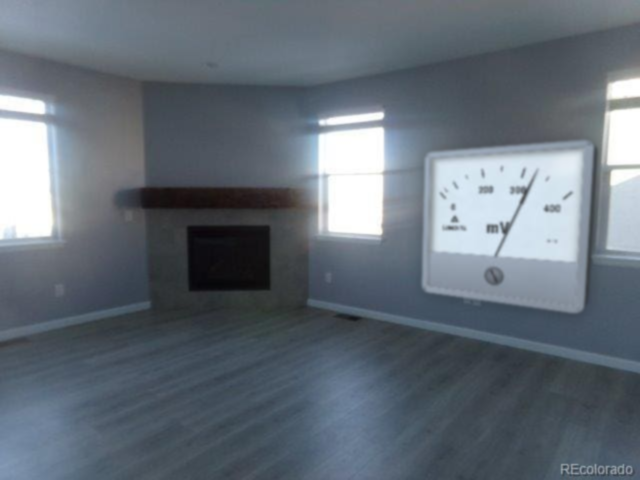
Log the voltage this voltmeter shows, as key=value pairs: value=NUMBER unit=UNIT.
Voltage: value=325 unit=mV
